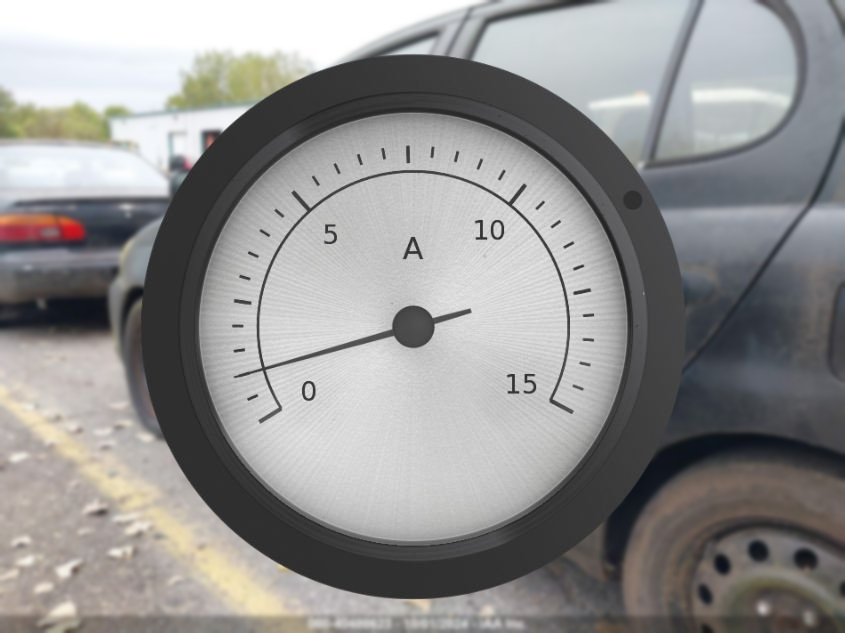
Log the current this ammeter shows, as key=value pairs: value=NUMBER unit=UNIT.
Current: value=1 unit=A
